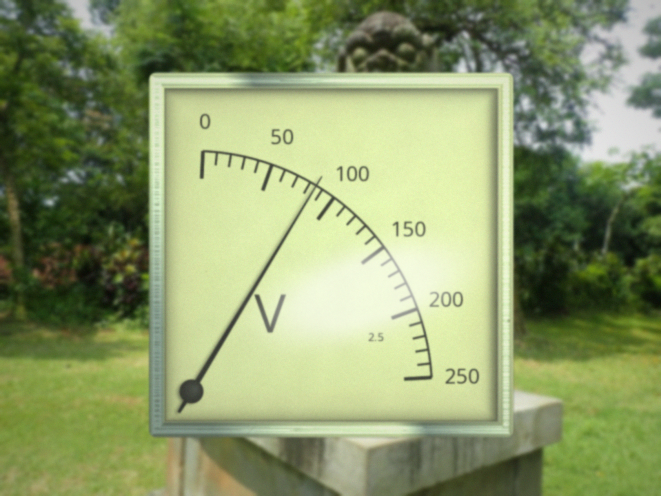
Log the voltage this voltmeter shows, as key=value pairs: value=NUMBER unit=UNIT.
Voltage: value=85 unit=V
